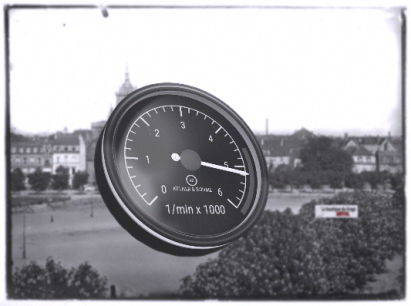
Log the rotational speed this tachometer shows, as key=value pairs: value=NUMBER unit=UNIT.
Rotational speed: value=5200 unit=rpm
